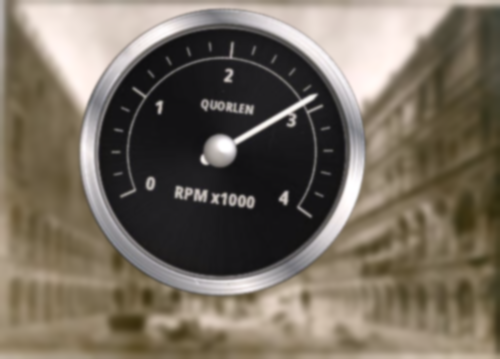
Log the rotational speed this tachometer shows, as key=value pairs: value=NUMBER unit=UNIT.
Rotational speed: value=2900 unit=rpm
